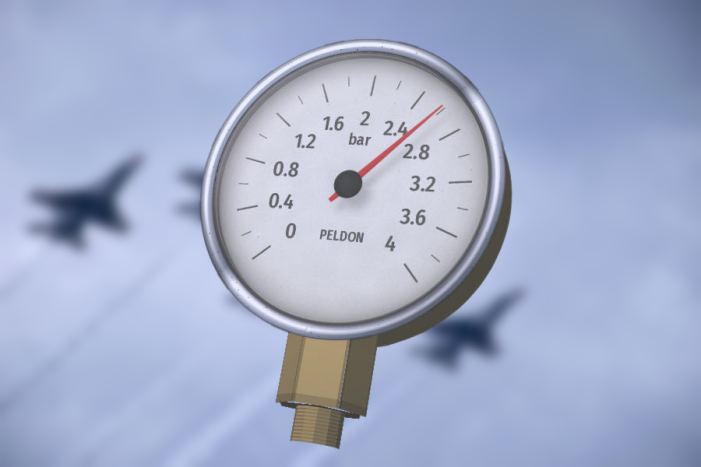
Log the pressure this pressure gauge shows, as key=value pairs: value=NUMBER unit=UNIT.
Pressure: value=2.6 unit=bar
